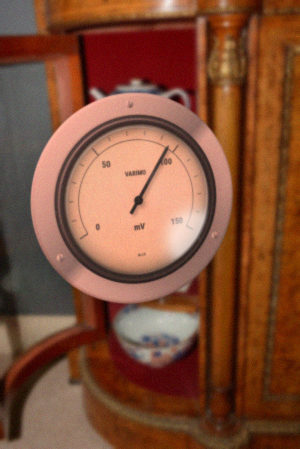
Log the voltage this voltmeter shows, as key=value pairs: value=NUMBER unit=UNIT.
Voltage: value=95 unit=mV
